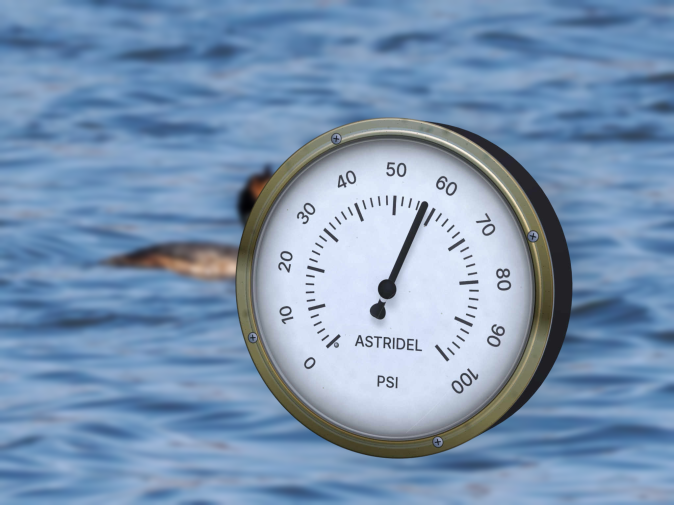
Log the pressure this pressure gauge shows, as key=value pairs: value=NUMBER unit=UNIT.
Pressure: value=58 unit=psi
